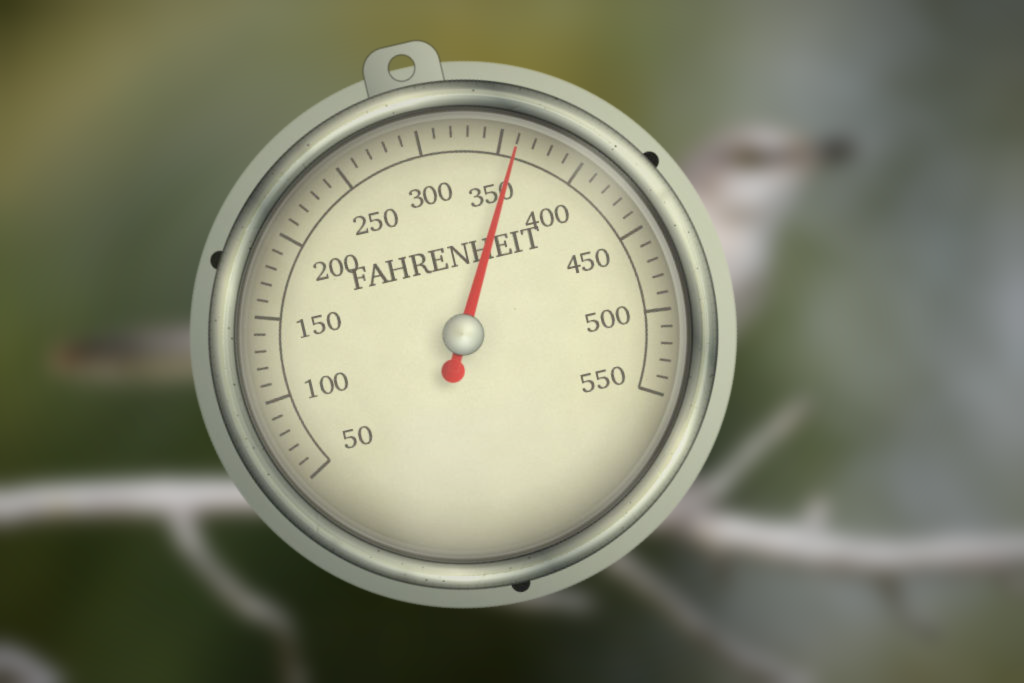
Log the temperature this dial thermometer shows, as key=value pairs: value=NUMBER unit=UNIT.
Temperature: value=360 unit=°F
